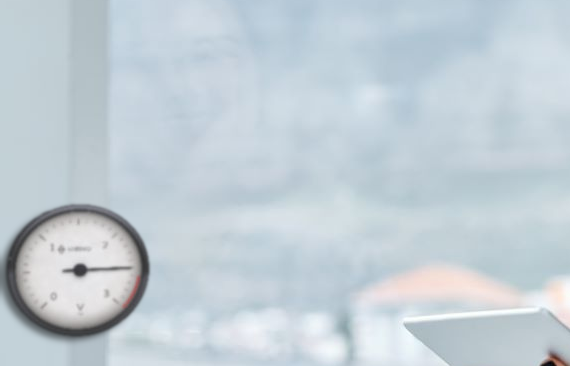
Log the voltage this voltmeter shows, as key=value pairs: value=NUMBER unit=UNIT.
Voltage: value=2.5 unit=V
